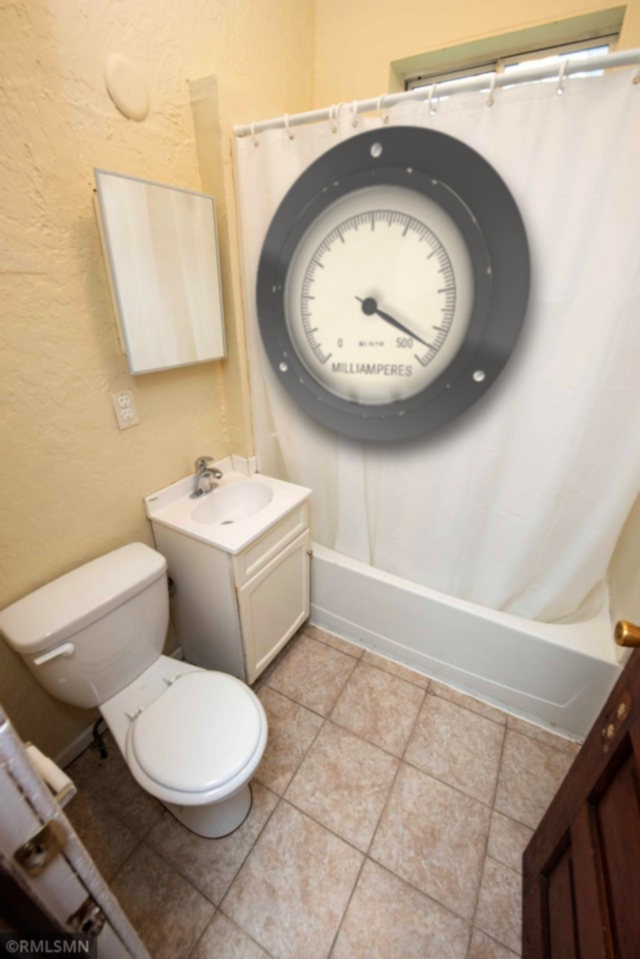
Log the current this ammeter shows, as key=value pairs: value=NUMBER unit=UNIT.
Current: value=475 unit=mA
